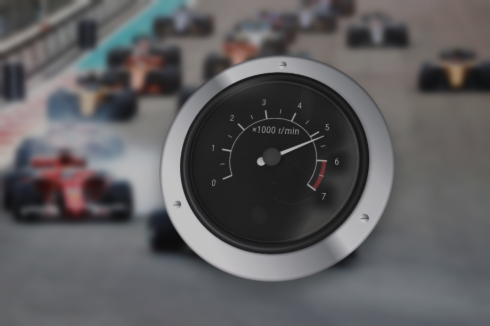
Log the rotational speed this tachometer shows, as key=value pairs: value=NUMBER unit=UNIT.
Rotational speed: value=5250 unit=rpm
